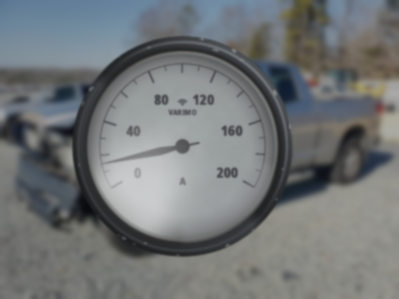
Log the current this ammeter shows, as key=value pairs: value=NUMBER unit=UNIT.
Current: value=15 unit=A
